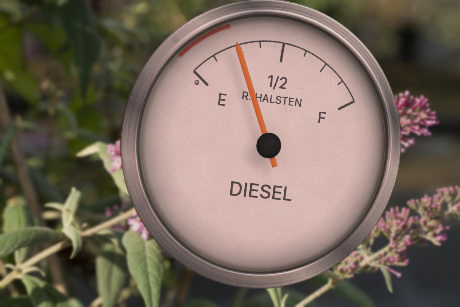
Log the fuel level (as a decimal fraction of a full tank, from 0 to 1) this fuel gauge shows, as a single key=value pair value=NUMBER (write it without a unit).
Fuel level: value=0.25
